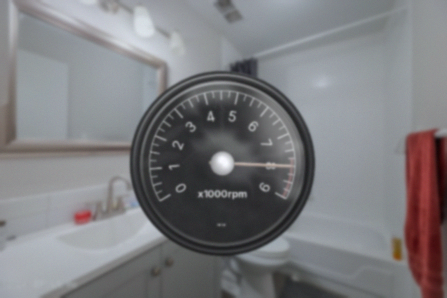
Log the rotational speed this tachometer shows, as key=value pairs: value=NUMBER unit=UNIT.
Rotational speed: value=8000 unit=rpm
